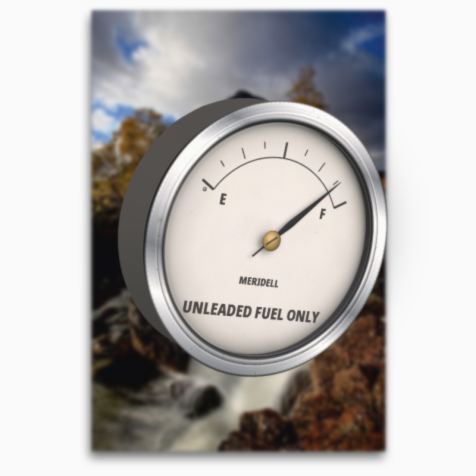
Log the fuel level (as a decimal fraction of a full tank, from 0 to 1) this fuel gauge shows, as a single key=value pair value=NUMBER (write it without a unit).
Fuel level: value=0.875
